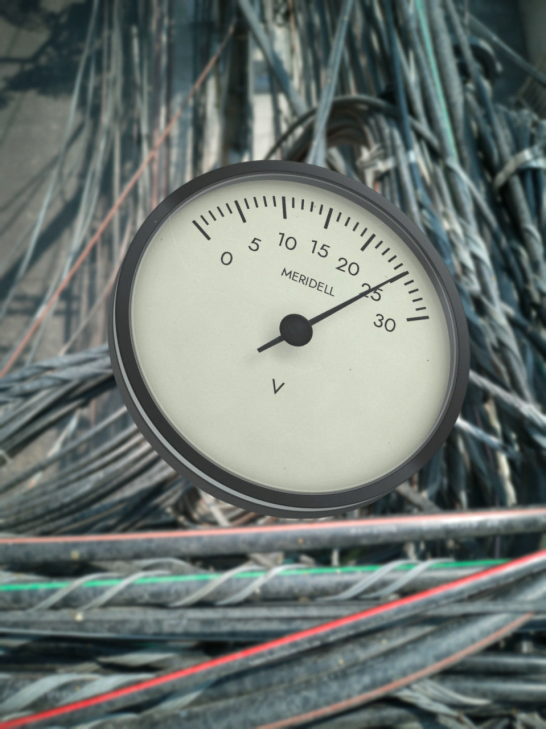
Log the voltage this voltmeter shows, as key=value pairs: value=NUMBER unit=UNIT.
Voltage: value=25 unit=V
